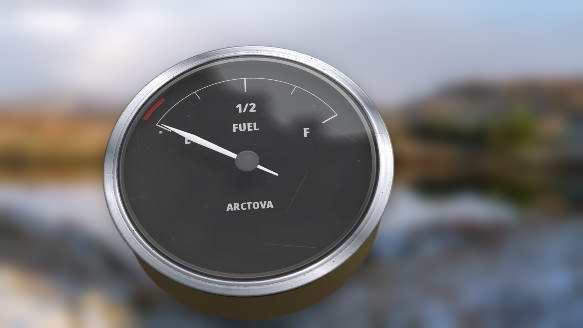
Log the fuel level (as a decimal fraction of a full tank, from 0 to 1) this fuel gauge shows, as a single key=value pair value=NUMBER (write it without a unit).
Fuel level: value=0
